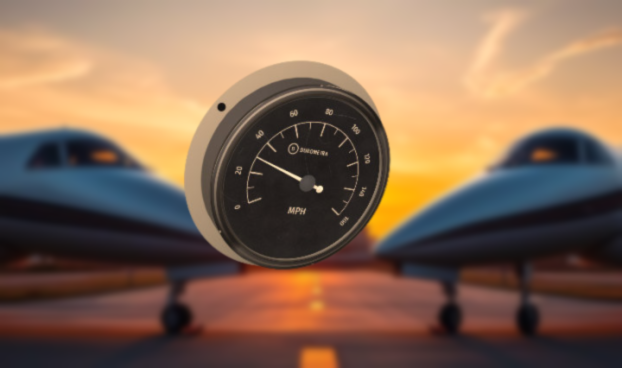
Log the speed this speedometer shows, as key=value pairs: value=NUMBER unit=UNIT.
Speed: value=30 unit=mph
